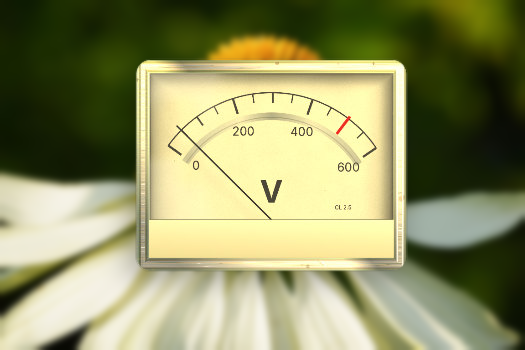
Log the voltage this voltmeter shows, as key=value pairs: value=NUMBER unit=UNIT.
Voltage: value=50 unit=V
